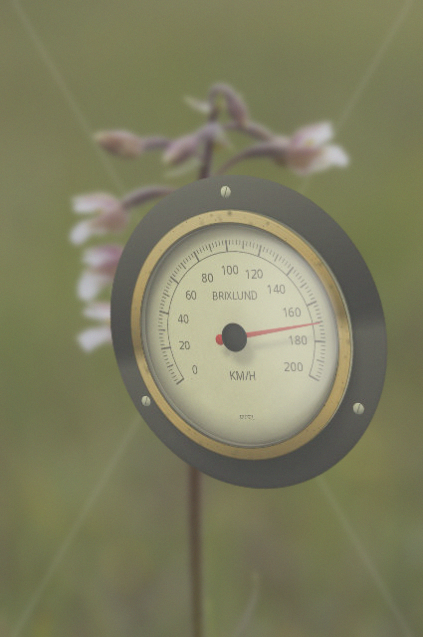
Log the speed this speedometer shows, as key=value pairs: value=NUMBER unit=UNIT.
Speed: value=170 unit=km/h
